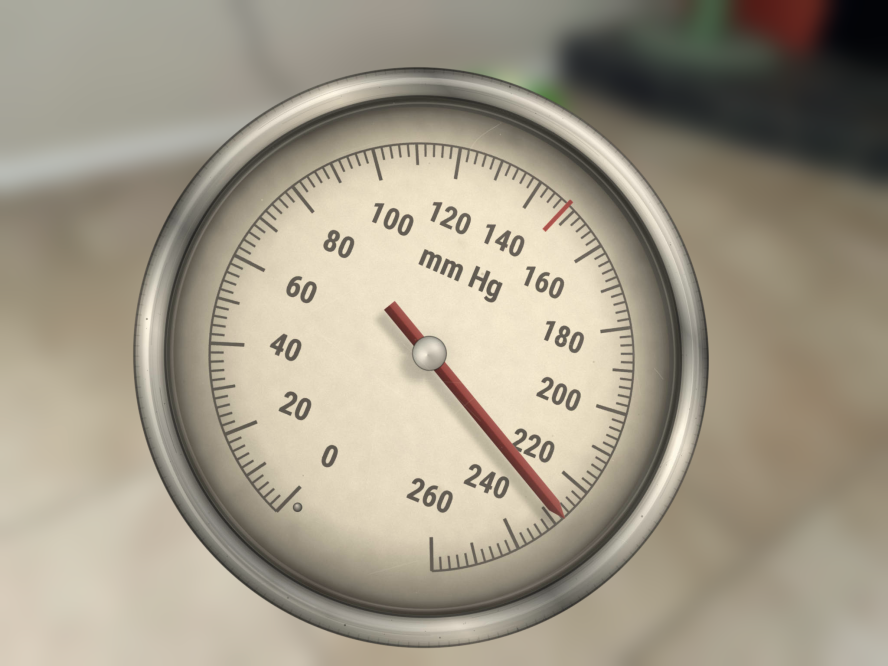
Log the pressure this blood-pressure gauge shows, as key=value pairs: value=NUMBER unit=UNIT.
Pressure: value=228 unit=mmHg
